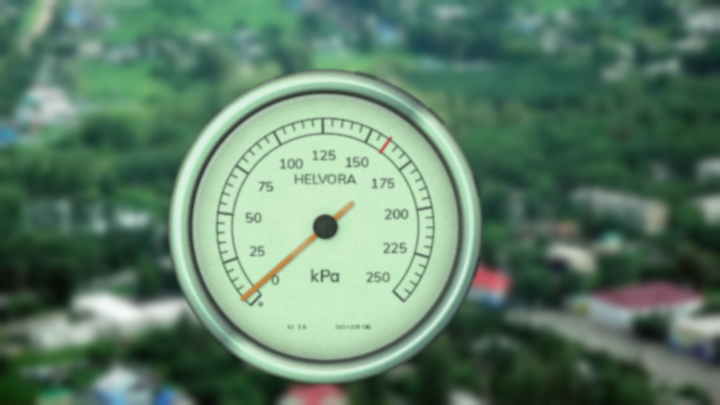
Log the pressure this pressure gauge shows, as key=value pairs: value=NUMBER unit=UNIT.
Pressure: value=5 unit=kPa
